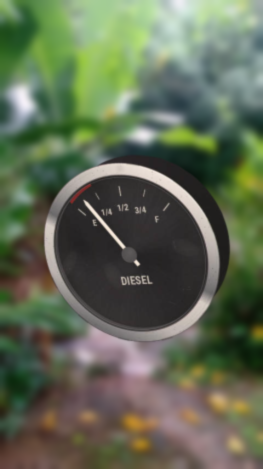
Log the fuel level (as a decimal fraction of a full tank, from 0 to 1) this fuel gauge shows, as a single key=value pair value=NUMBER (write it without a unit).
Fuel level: value=0.125
